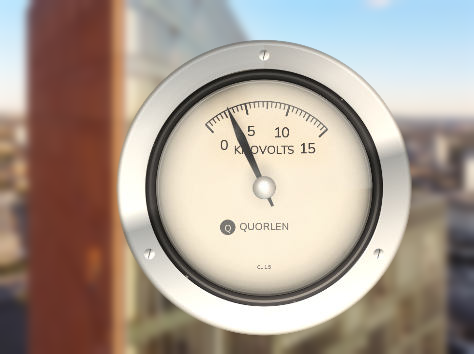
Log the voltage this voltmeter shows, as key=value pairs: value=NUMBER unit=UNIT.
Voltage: value=3 unit=kV
